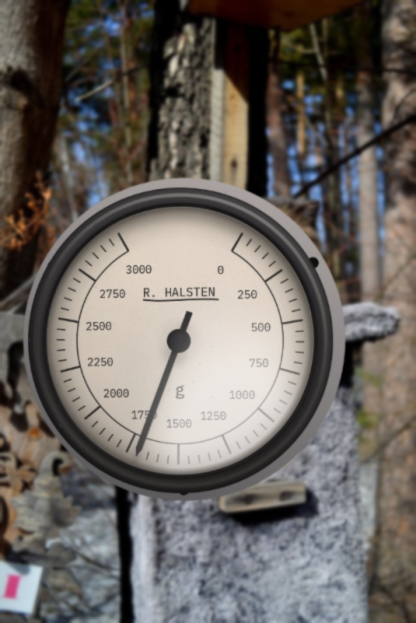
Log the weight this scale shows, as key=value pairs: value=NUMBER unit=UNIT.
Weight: value=1700 unit=g
